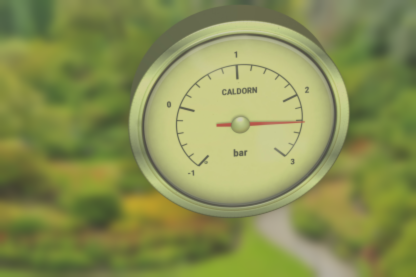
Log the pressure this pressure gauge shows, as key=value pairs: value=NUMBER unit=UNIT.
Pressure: value=2.4 unit=bar
